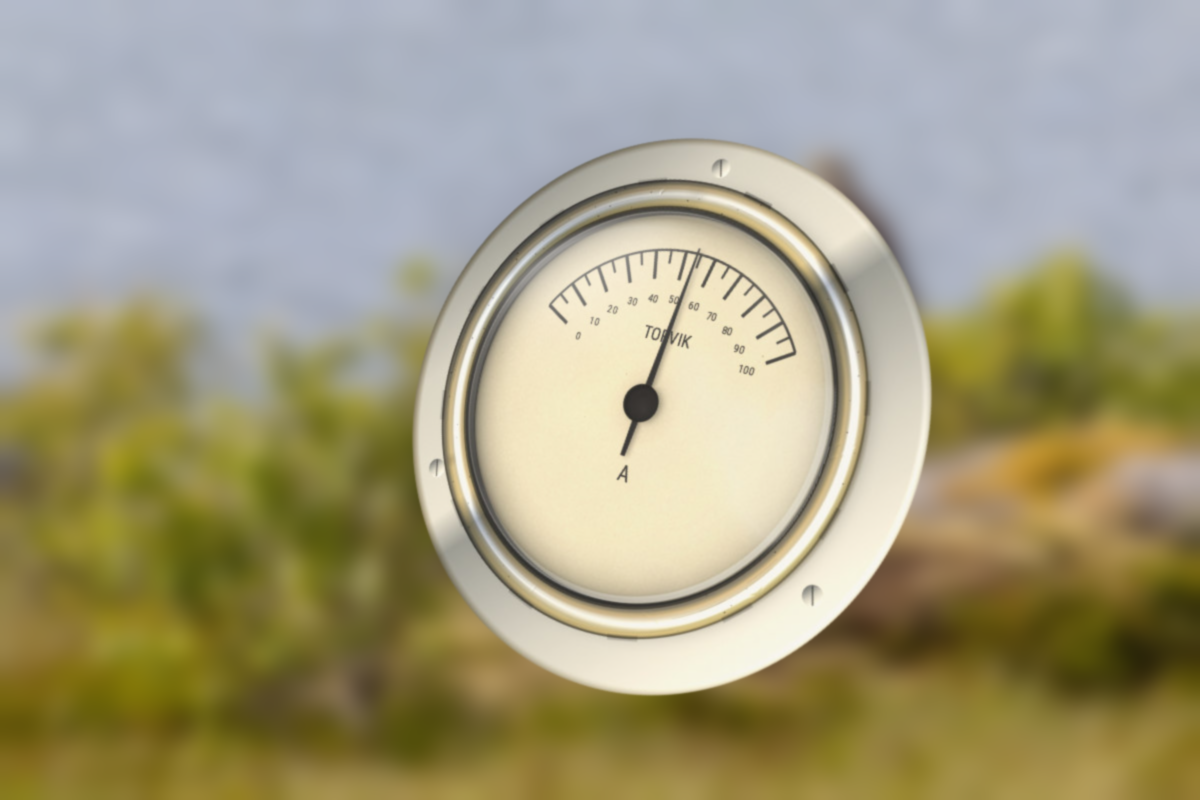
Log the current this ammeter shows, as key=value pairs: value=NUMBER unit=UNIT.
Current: value=55 unit=A
